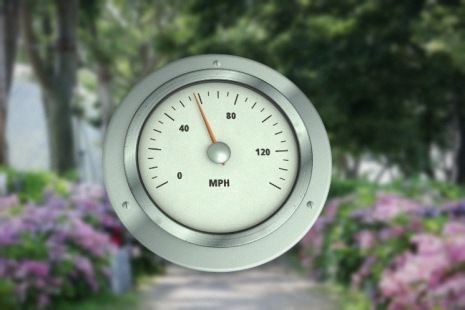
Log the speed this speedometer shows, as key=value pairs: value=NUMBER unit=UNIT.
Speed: value=57.5 unit=mph
